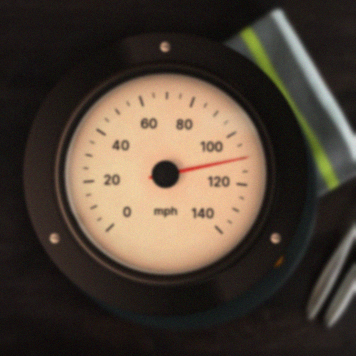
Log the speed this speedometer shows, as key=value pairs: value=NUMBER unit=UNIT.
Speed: value=110 unit=mph
